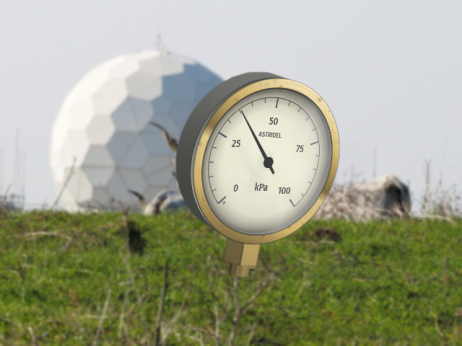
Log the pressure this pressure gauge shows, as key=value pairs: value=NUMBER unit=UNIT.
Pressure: value=35 unit=kPa
